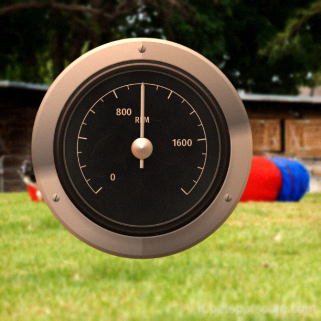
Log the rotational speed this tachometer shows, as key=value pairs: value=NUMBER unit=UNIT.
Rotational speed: value=1000 unit=rpm
